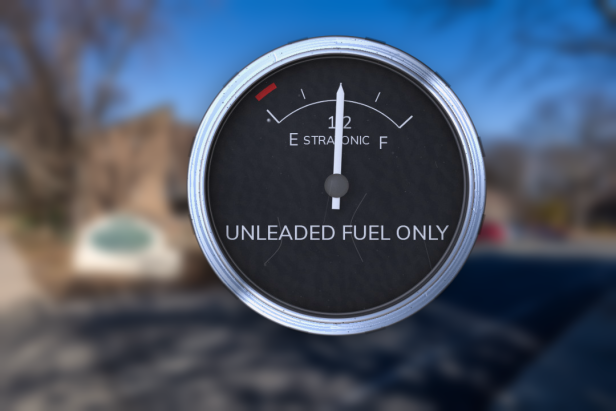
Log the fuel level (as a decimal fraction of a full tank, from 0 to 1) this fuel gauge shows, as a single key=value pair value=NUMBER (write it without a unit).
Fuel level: value=0.5
